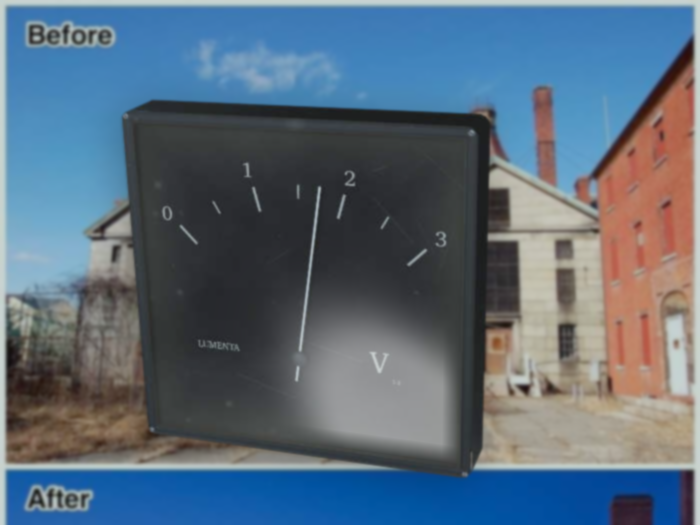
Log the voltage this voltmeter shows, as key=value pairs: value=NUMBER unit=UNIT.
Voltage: value=1.75 unit=V
